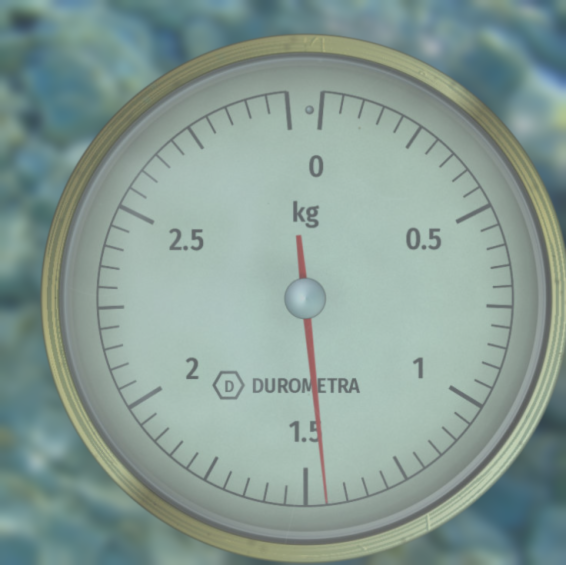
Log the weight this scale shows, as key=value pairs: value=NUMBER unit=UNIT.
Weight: value=1.45 unit=kg
